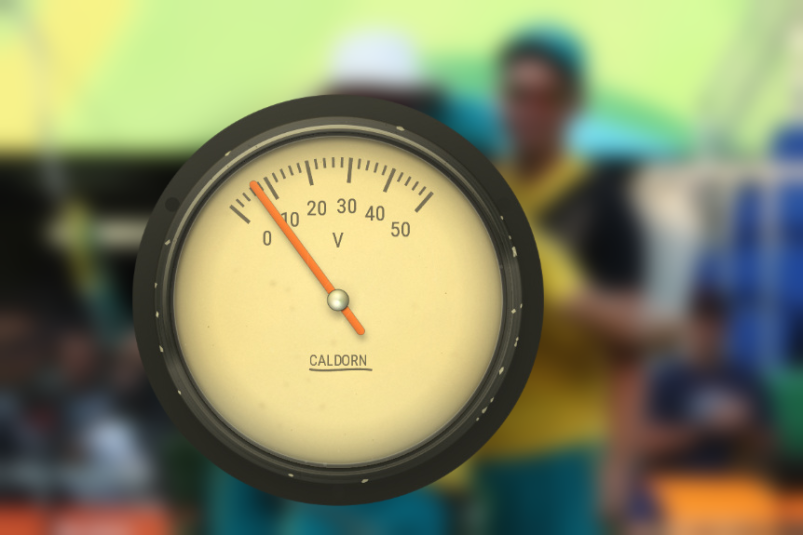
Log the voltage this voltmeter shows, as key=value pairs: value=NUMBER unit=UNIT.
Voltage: value=7 unit=V
